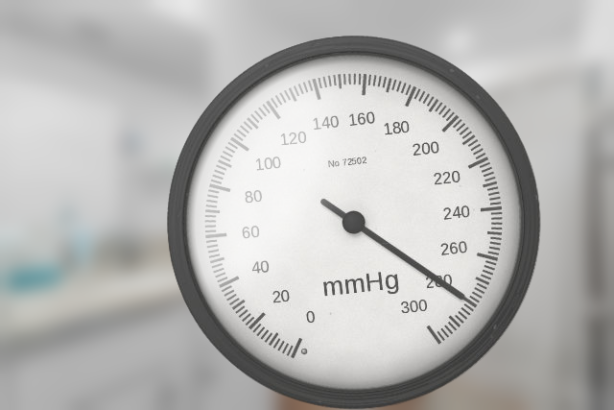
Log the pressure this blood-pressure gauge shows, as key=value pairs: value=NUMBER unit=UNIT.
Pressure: value=280 unit=mmHg
